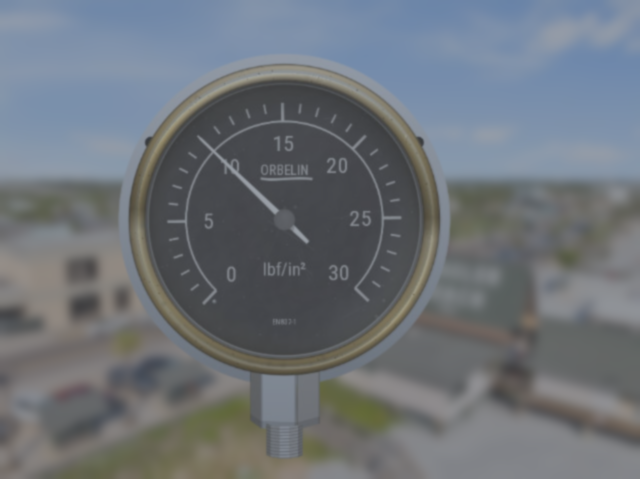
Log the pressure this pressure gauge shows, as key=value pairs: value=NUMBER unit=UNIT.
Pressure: value=10 unit=psi
